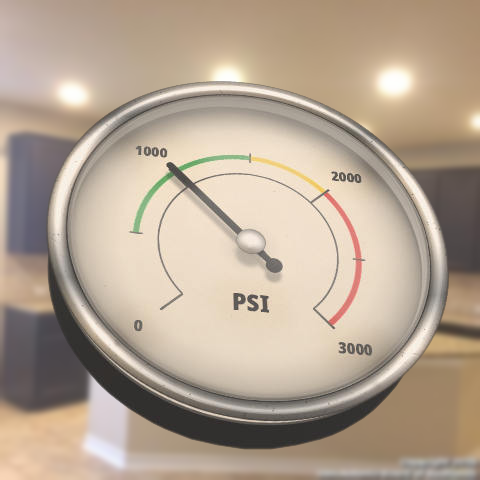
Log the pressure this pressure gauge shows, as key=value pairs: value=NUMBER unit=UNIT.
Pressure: value=1000 unit=psi
